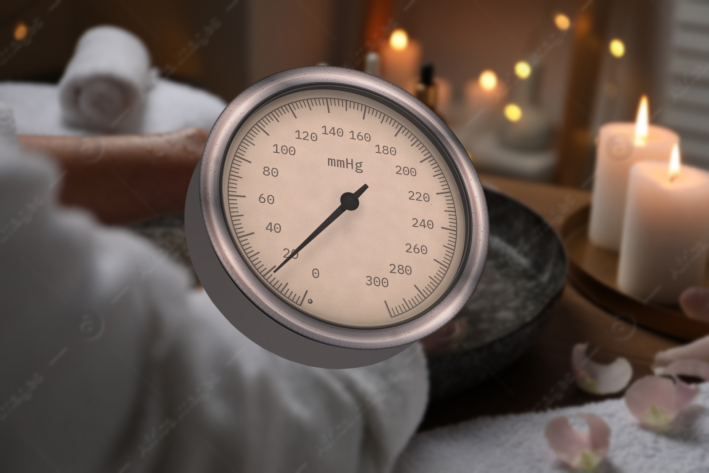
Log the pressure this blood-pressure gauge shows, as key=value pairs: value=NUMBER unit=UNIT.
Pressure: value=18 unit=mmHg
